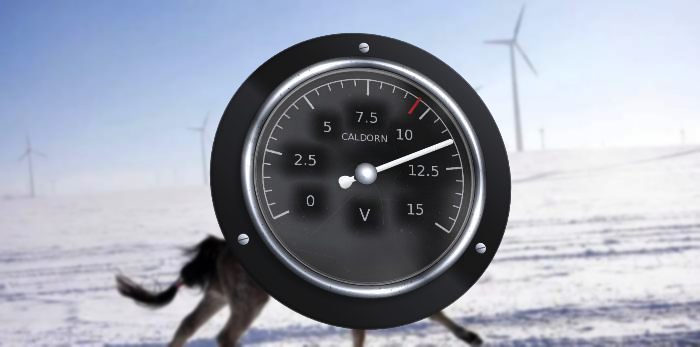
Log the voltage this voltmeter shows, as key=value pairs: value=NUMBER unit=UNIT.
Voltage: value=11.5 unit=V
